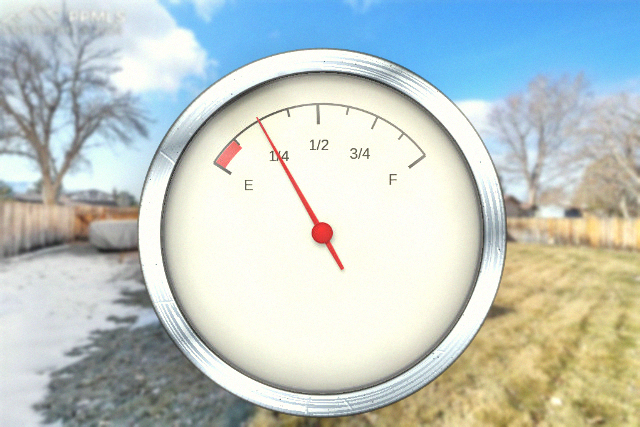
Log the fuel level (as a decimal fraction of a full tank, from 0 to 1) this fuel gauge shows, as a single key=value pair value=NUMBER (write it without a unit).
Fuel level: value=0.25
